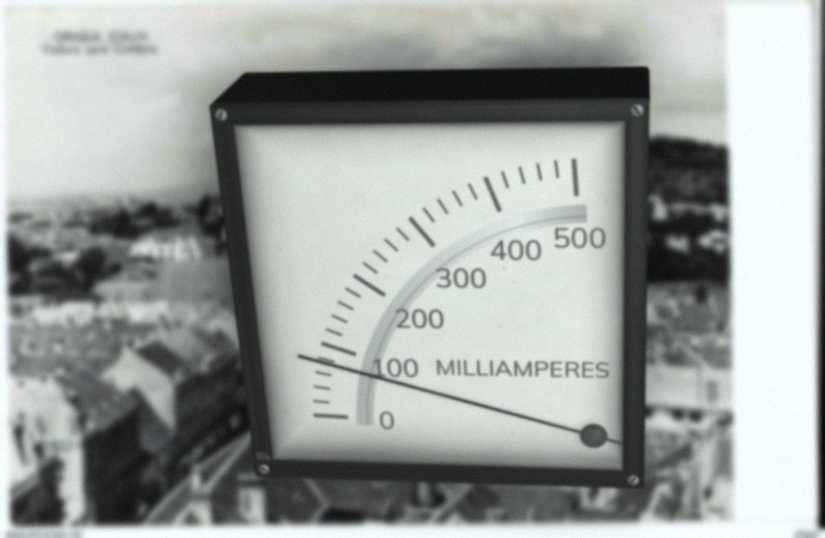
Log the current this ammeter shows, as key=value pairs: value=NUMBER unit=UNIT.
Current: value=80 unit=mA
